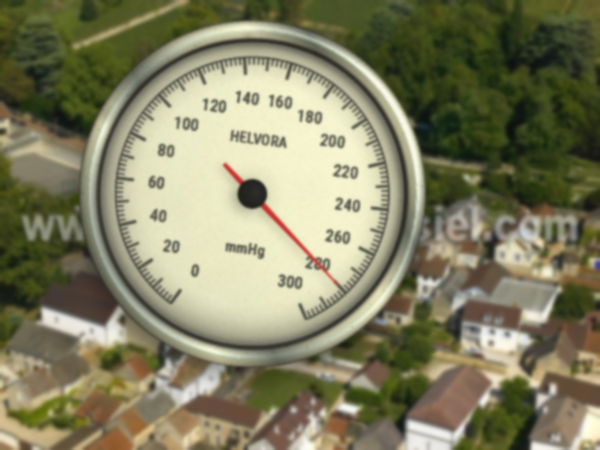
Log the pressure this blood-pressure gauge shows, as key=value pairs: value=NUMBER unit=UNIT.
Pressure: value=280 unit=mmHg
